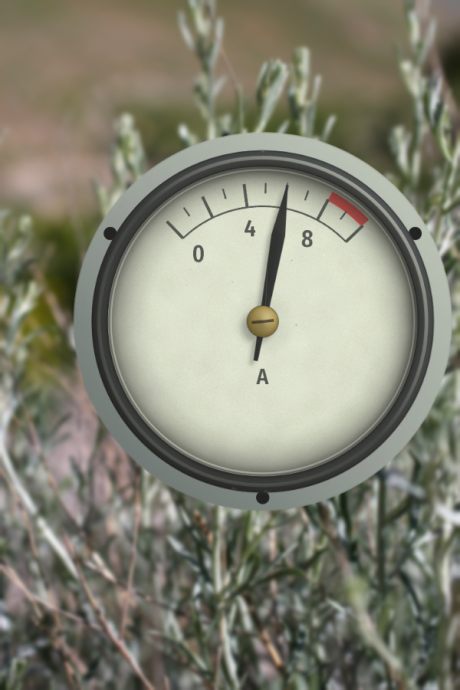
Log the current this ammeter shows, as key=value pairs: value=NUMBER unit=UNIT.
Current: value=6 unit=A
